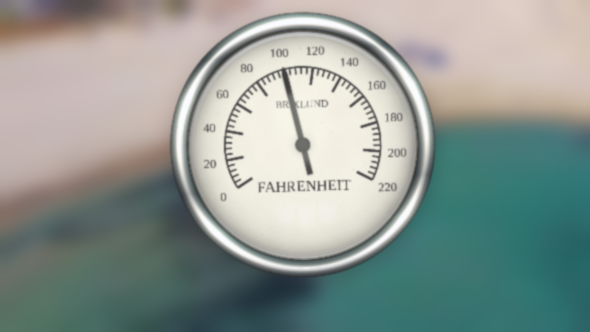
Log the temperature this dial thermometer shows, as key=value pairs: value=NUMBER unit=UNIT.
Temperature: value=100 unit=°F
